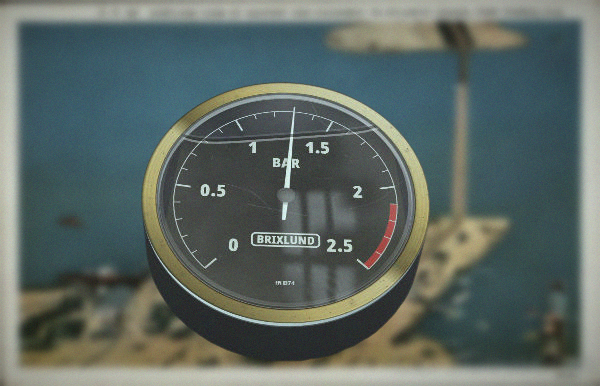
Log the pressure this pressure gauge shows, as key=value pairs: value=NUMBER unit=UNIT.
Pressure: value=1.3 unit=bar
